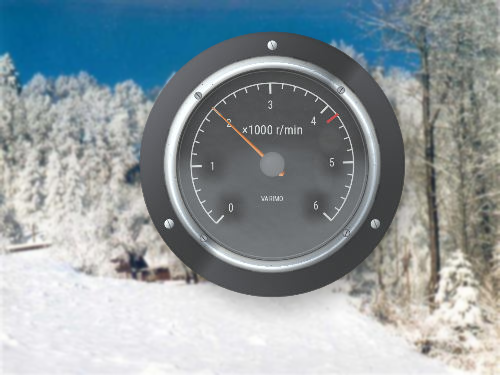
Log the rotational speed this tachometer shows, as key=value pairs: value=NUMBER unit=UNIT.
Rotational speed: value=2000 unit=rpm
